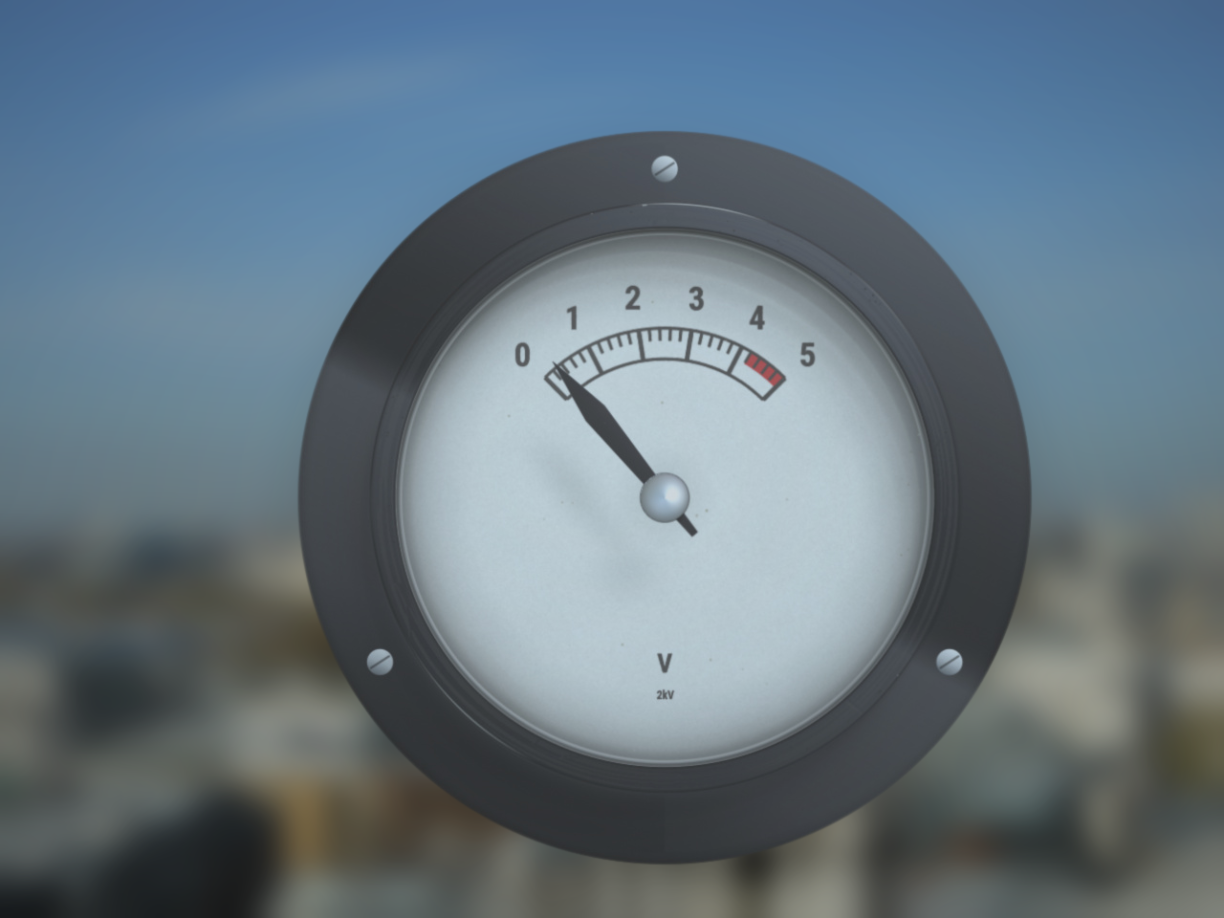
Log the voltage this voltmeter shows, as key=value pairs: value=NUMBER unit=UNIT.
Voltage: value=0.3 unit=V
